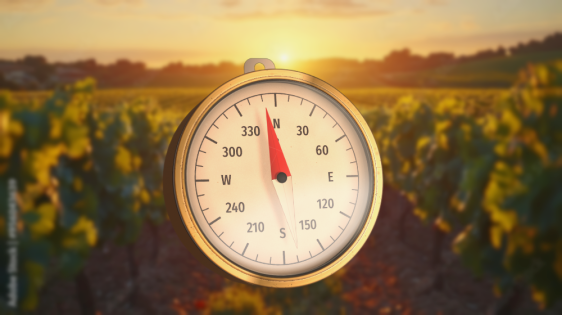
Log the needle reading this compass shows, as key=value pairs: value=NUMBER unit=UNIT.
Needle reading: value=350 unit=°
